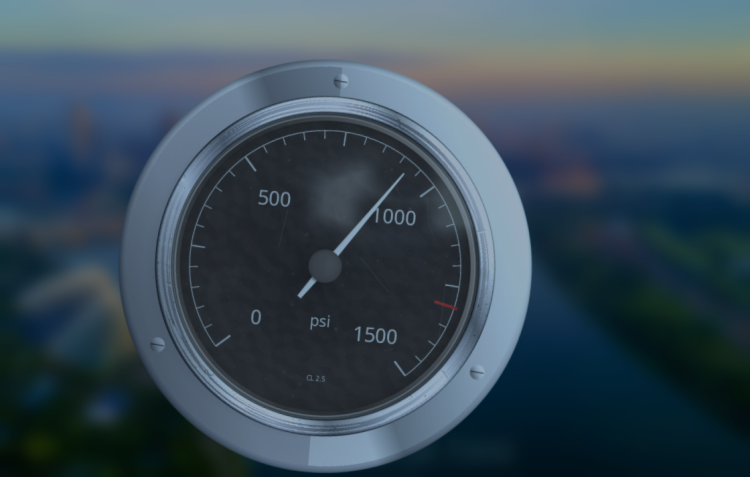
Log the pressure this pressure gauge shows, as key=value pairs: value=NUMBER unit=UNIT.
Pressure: value=925 unit=psi
